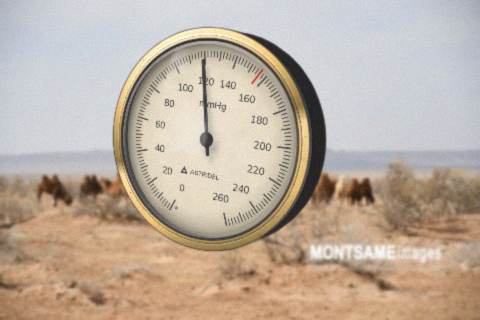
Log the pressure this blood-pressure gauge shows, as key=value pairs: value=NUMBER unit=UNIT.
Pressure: value=120 unit=mmHg
